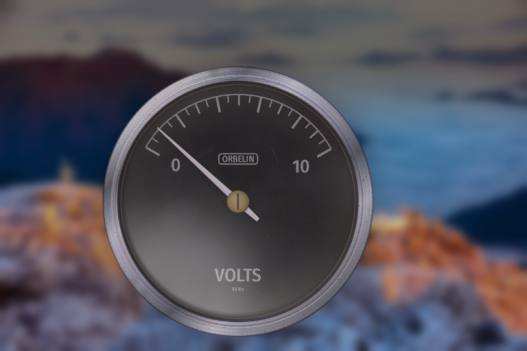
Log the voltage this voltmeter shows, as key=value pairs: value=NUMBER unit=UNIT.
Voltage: value=1 unit=V
